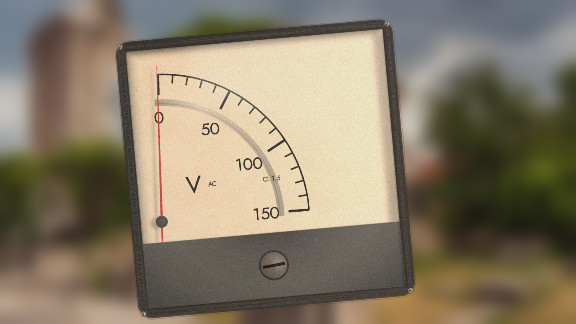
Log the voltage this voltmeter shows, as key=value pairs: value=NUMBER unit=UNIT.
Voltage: value=0 unit=V
